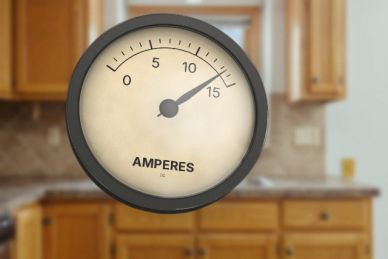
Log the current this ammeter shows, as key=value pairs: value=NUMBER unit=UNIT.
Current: value=13.5 unit=A
